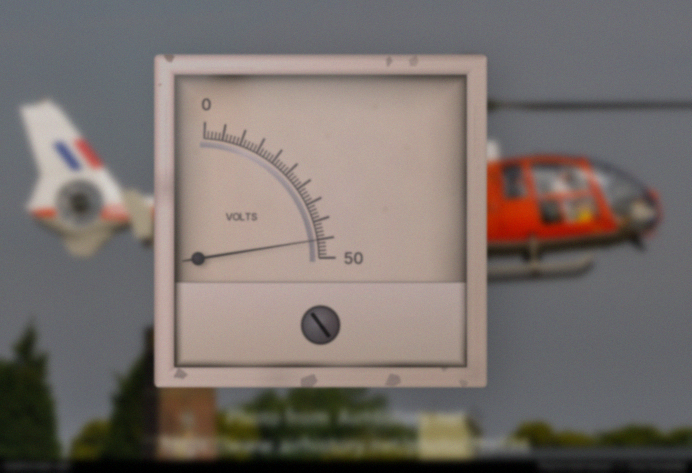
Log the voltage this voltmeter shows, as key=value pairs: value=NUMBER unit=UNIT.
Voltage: value=45 unit=V
